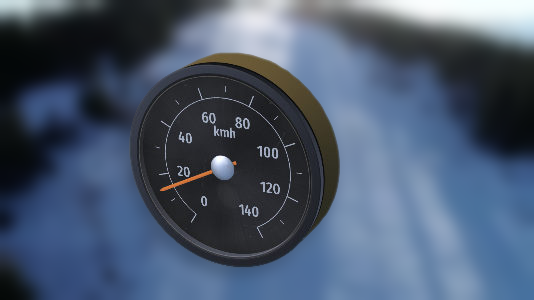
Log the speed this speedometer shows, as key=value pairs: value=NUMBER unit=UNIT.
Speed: value=15 unit=km/h
